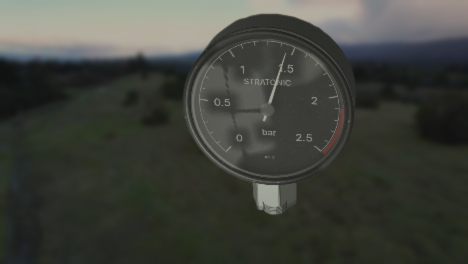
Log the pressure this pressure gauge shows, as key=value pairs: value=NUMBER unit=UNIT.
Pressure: value=1.45 unit=bar
